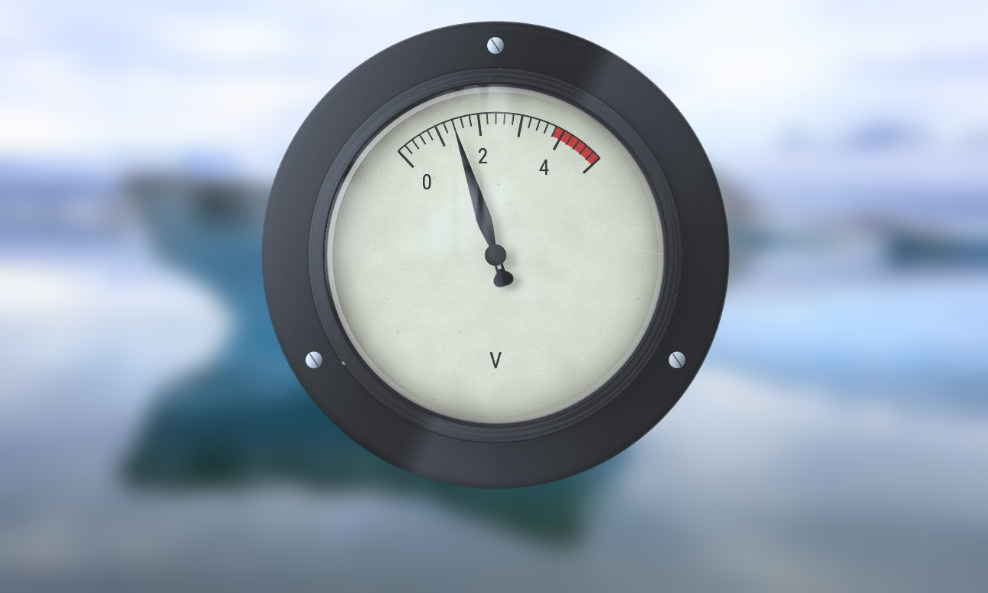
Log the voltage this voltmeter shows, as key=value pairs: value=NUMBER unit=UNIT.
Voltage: value=1.4 unit=V
